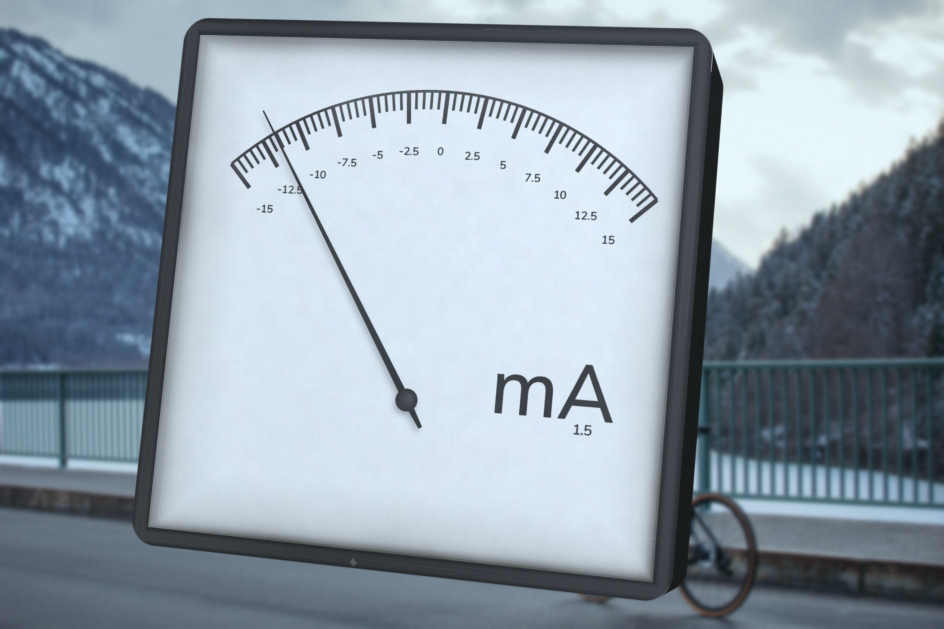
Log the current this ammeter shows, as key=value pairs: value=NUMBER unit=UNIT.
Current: value=-11.5 unit=mA
